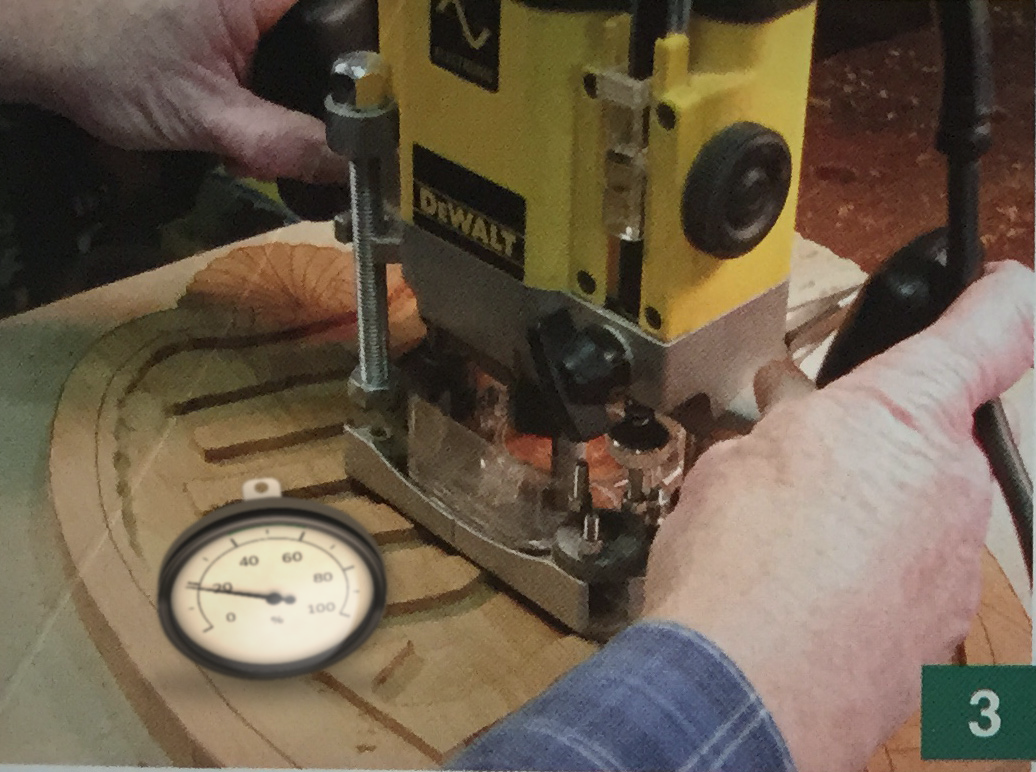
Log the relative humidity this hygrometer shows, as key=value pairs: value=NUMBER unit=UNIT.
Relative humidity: value=20 unit=%
